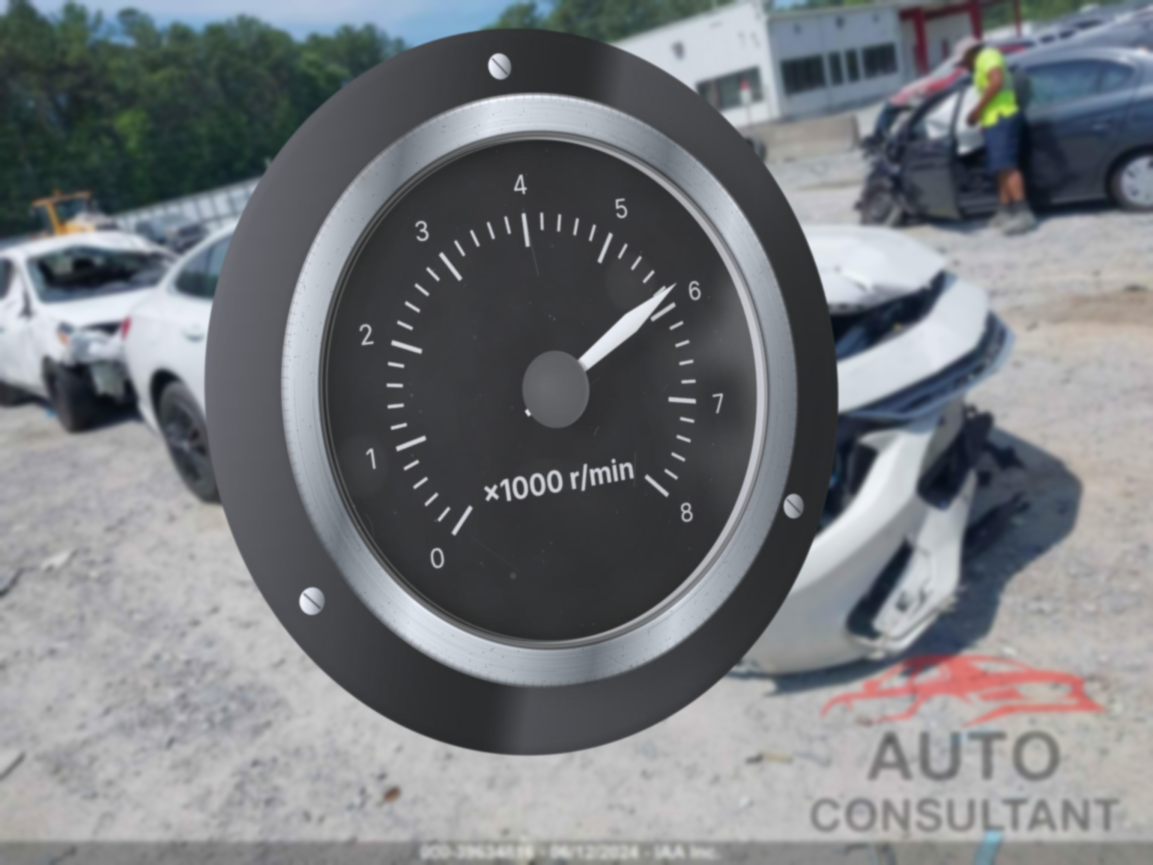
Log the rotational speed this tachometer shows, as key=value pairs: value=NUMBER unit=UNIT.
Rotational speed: value=5800 unit=rpm
